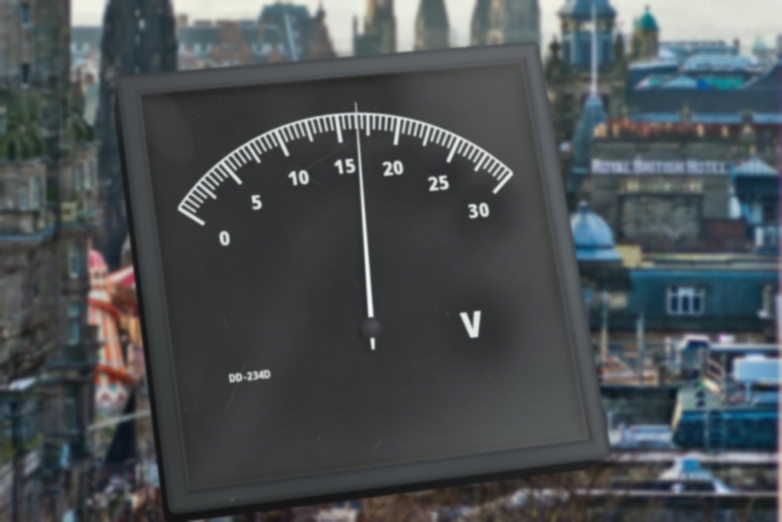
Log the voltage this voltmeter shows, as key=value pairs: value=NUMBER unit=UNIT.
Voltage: value=16.5 unit=V
